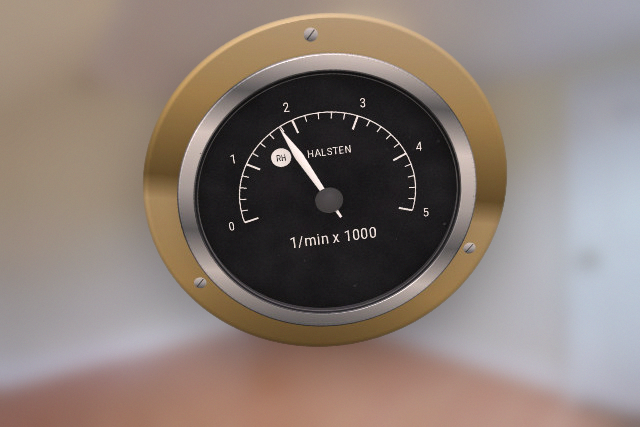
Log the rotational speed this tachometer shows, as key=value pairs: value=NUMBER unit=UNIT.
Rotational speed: value=1800 unit=rpm
